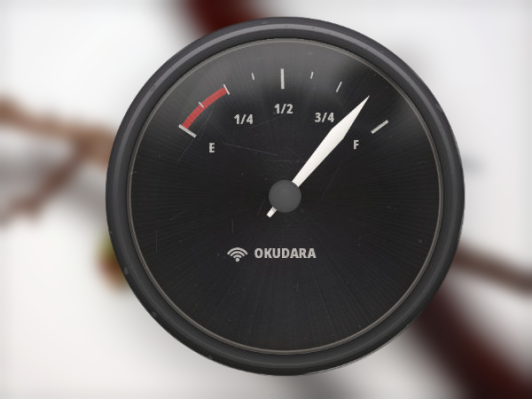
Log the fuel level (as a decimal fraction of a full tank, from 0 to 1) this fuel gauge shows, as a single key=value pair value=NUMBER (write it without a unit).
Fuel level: value=0.875
